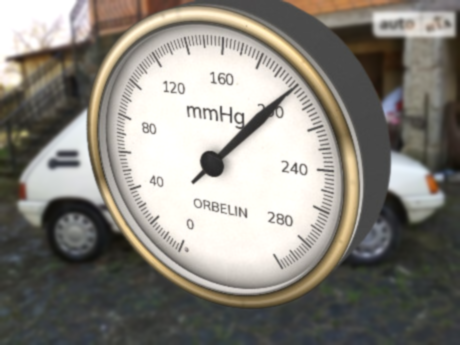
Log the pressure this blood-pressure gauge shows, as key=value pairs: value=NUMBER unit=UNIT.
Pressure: value=200 unit=mmHg
